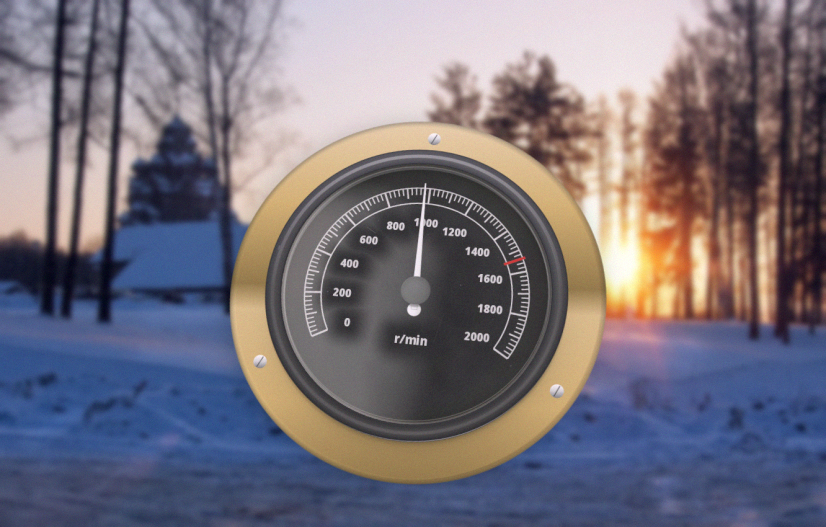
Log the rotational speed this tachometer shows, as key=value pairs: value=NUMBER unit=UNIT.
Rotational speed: value=980 unit=rpm
